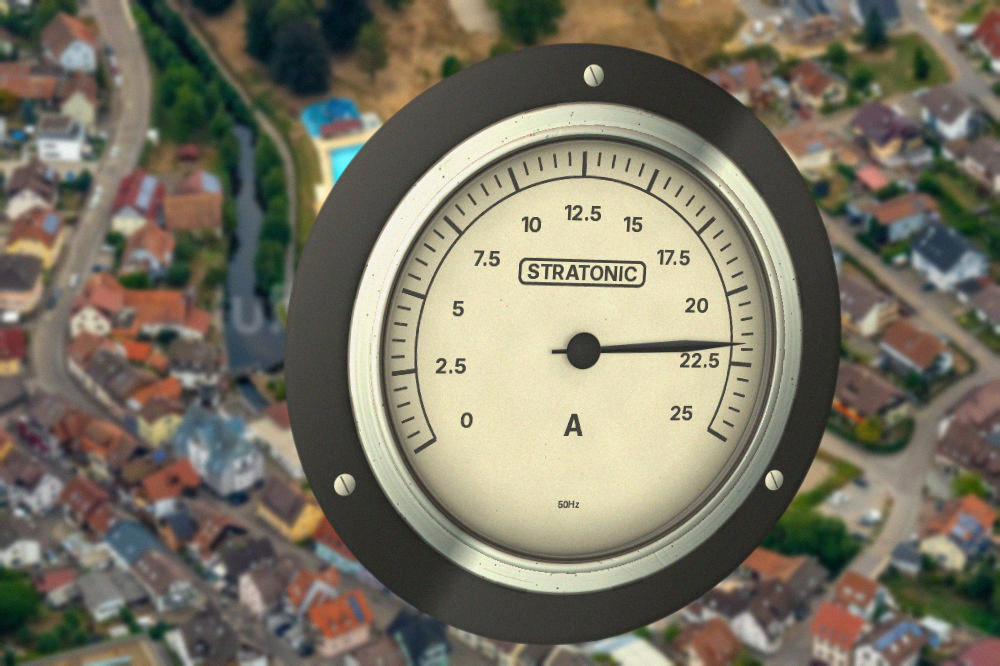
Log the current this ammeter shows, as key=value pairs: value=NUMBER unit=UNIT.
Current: value=21.75 unit=A
